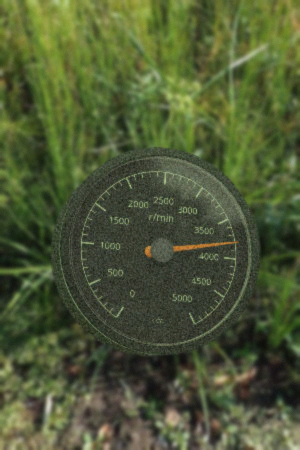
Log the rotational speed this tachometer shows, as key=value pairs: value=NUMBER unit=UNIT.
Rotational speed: value=3800 unit=rpm
